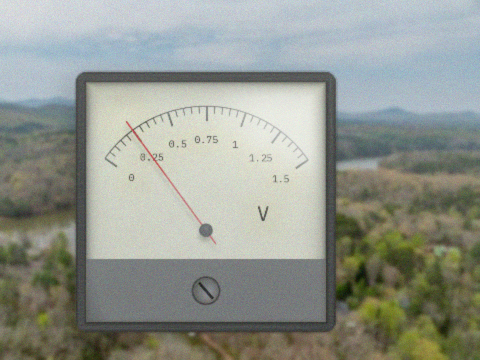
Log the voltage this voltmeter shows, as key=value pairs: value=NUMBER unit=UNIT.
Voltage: value=0.25 unit=V
